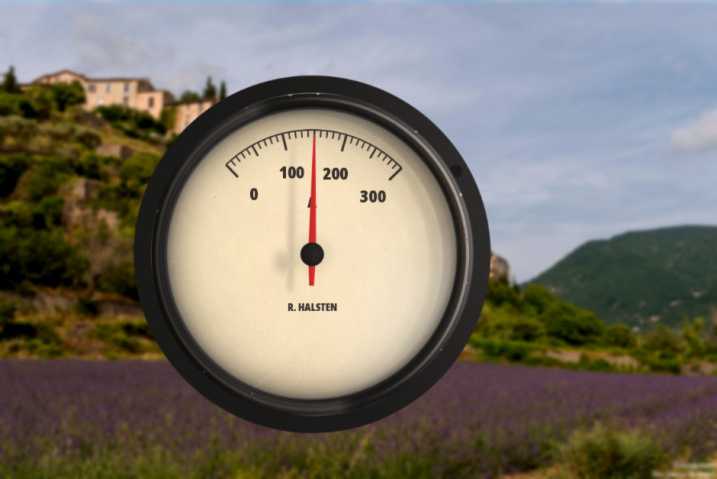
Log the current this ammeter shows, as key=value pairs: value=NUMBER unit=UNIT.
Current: value=150 unit=A
